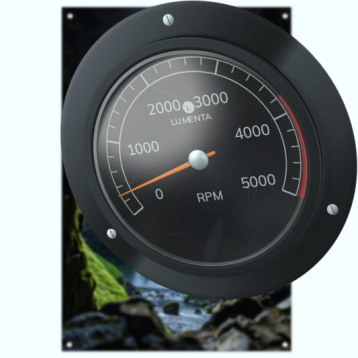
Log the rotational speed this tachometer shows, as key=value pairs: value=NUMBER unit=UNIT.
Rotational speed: value=300 unit=rpm
